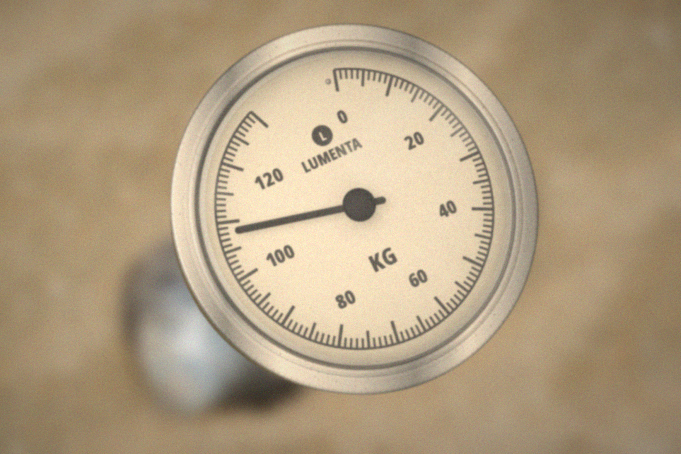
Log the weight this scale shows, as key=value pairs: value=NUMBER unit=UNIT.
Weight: value=108 unit=kg
